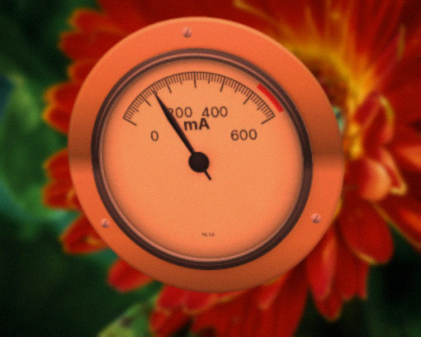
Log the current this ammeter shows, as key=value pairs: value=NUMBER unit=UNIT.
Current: value=150 unit=mA
